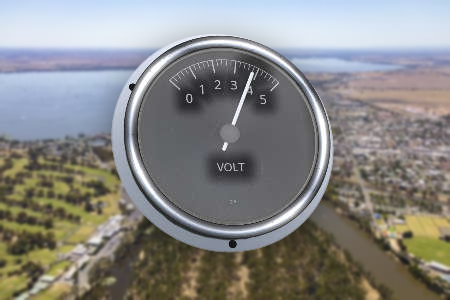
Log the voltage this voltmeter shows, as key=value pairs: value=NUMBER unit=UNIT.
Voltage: value=3.8 unit=V
